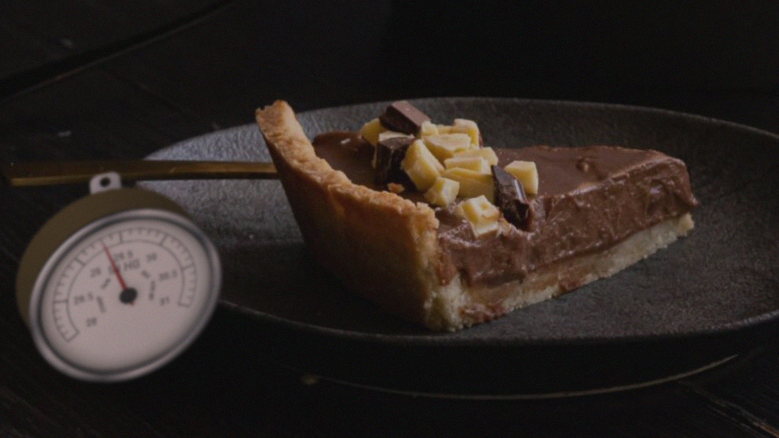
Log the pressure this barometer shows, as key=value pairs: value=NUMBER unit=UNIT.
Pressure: value=29.3 unit=inHg
